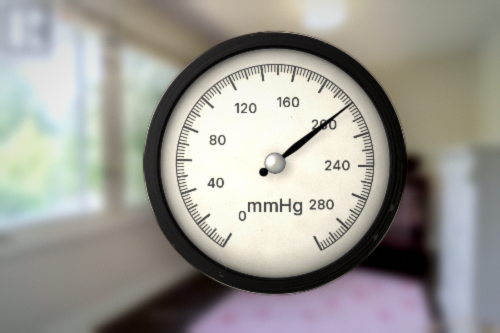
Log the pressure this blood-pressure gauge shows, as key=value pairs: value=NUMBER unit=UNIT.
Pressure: value=200 unit=mmHg
